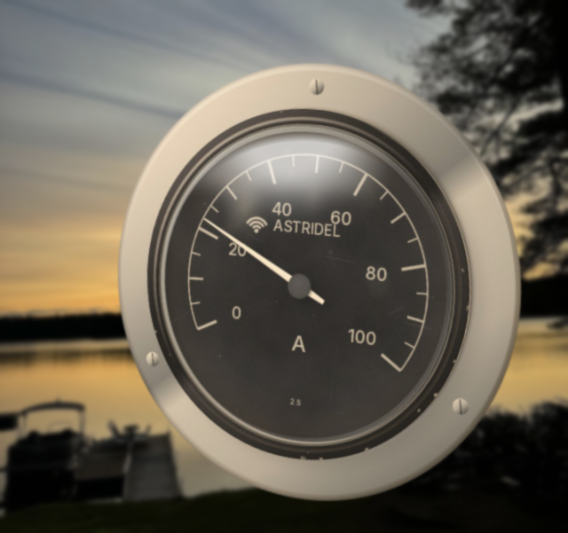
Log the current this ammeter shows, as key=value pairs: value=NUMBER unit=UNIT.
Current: value=22.5 unit=A
